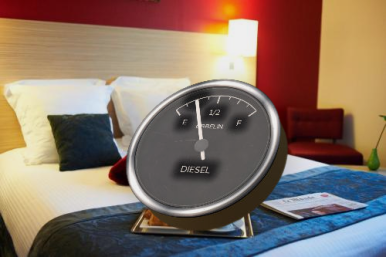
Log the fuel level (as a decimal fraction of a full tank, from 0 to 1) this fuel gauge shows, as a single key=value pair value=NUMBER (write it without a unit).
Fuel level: value=0.25
